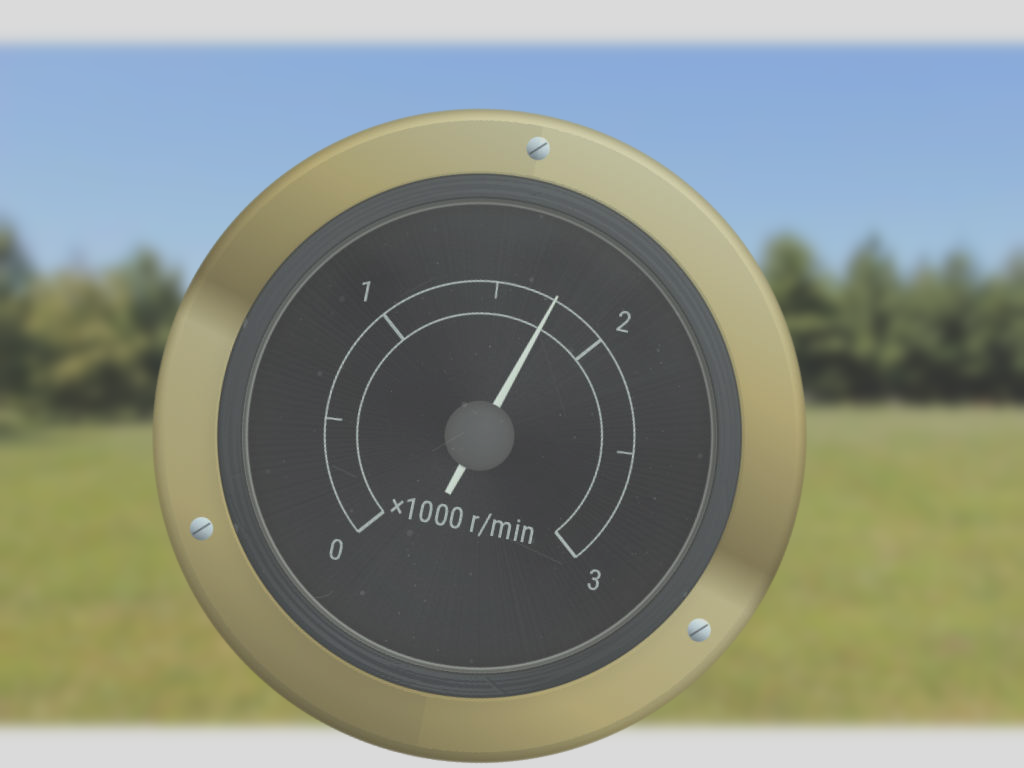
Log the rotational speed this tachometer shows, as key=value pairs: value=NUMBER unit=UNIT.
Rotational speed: value=1750 unit=rpm
